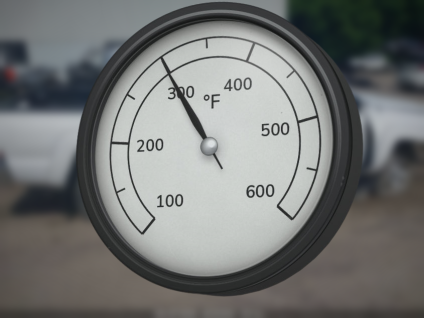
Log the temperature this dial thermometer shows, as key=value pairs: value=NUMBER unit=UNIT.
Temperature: value=300 unit=°F
